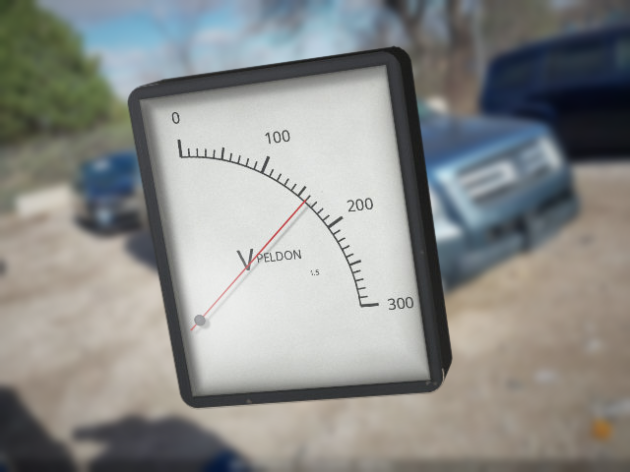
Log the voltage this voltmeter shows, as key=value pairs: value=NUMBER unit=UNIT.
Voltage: value=160 unit=V
